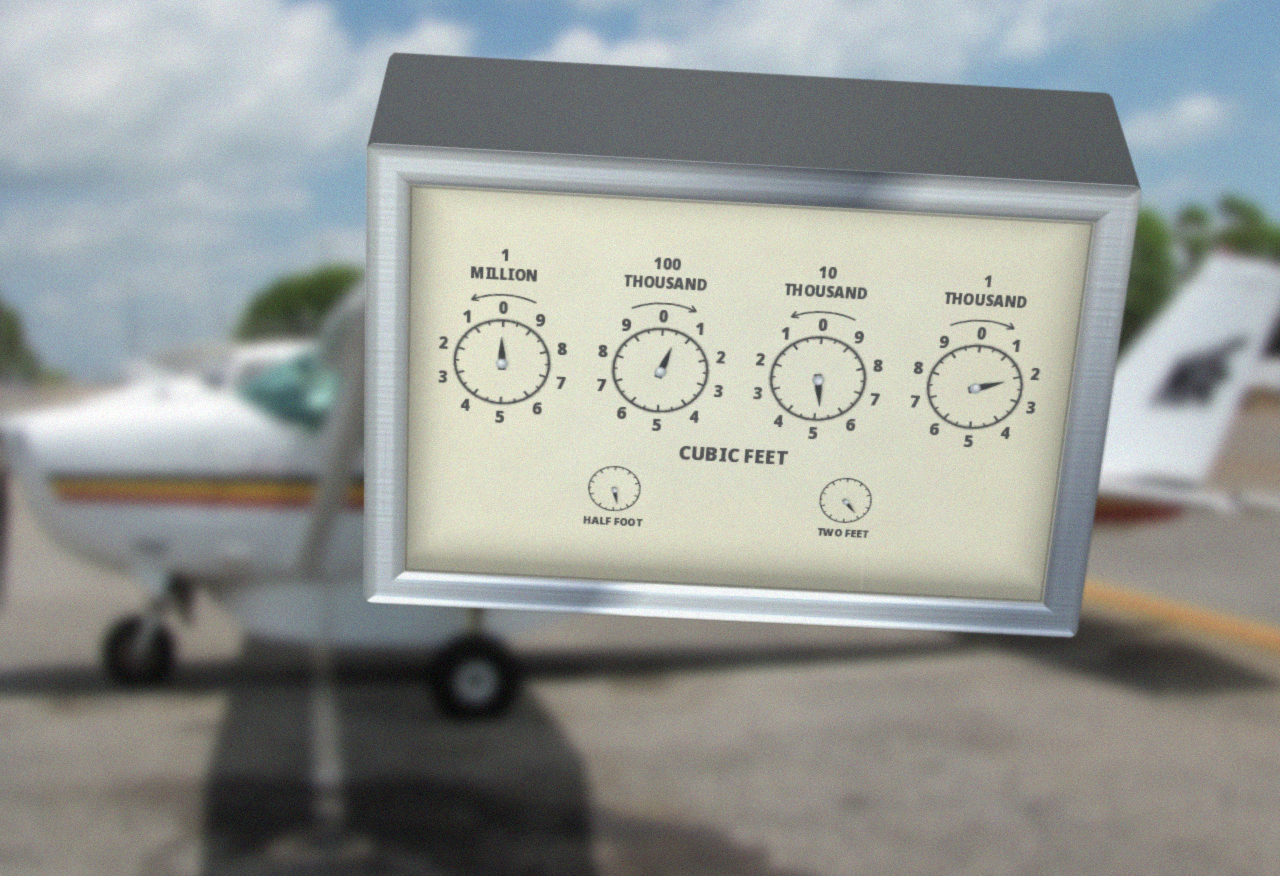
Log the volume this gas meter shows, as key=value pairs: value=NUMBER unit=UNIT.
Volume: value=5200 unit=ft³
